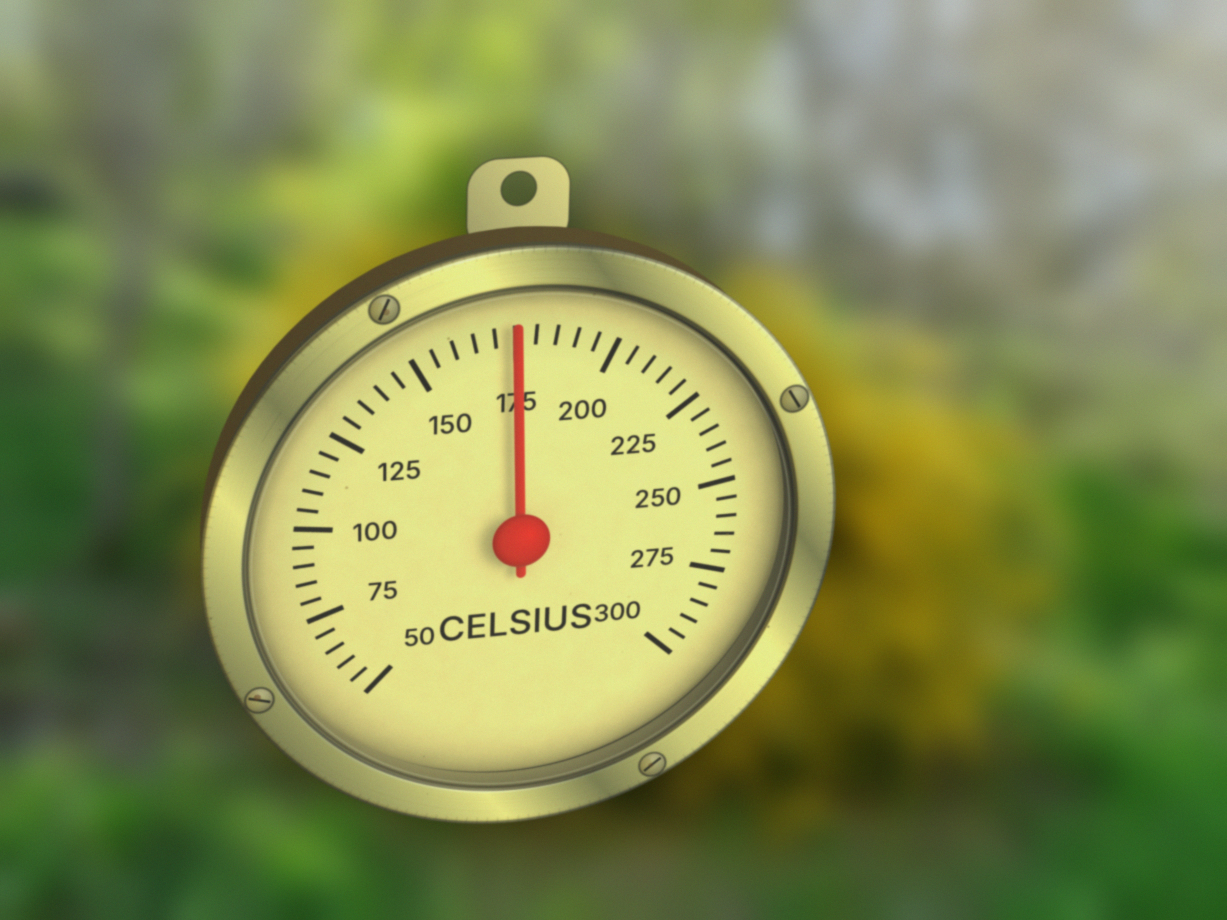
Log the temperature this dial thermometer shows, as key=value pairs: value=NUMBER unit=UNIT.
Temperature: value=175 unit=°C
